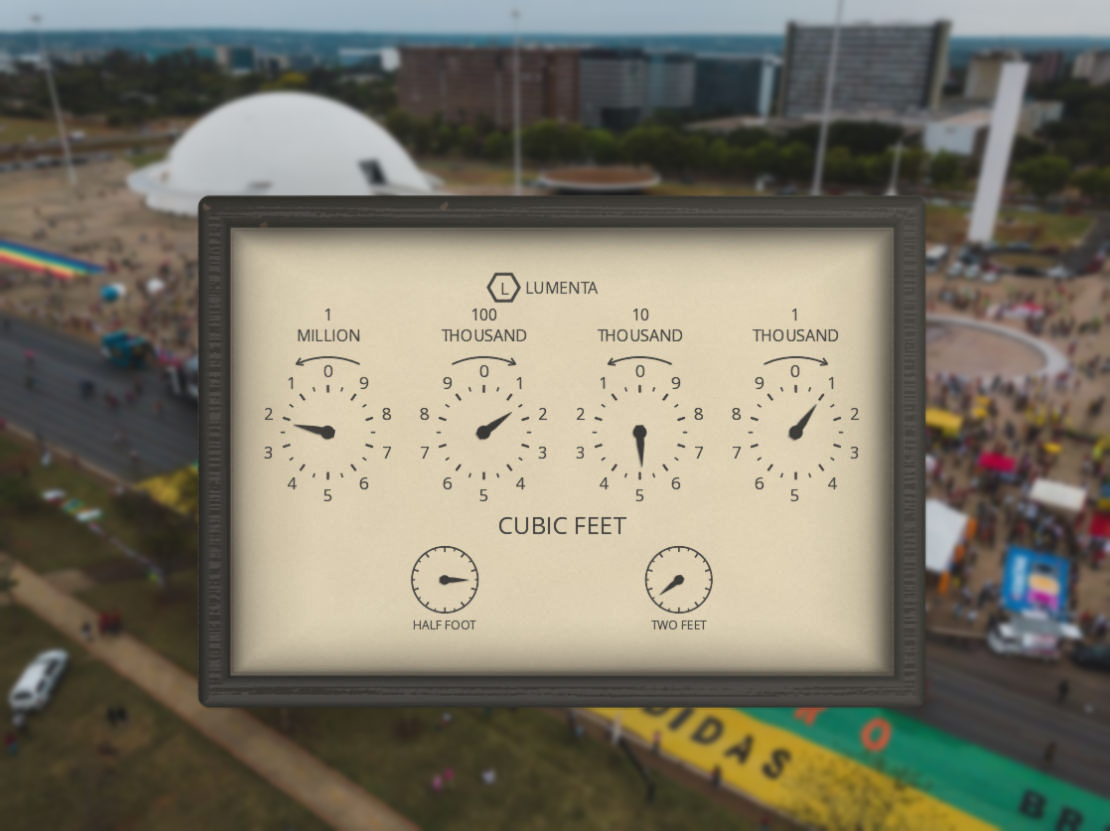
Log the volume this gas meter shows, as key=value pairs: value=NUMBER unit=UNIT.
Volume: value=215100 unit=ft³
